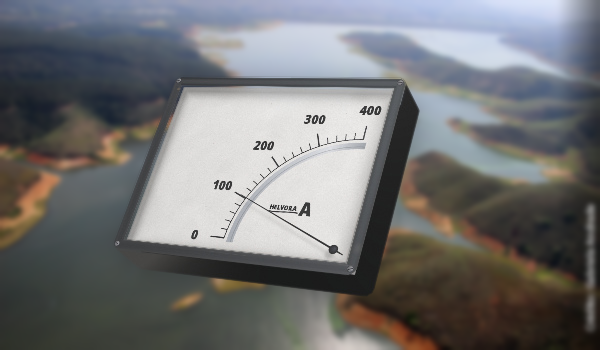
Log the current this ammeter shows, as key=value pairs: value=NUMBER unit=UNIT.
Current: value=100 unit=A
